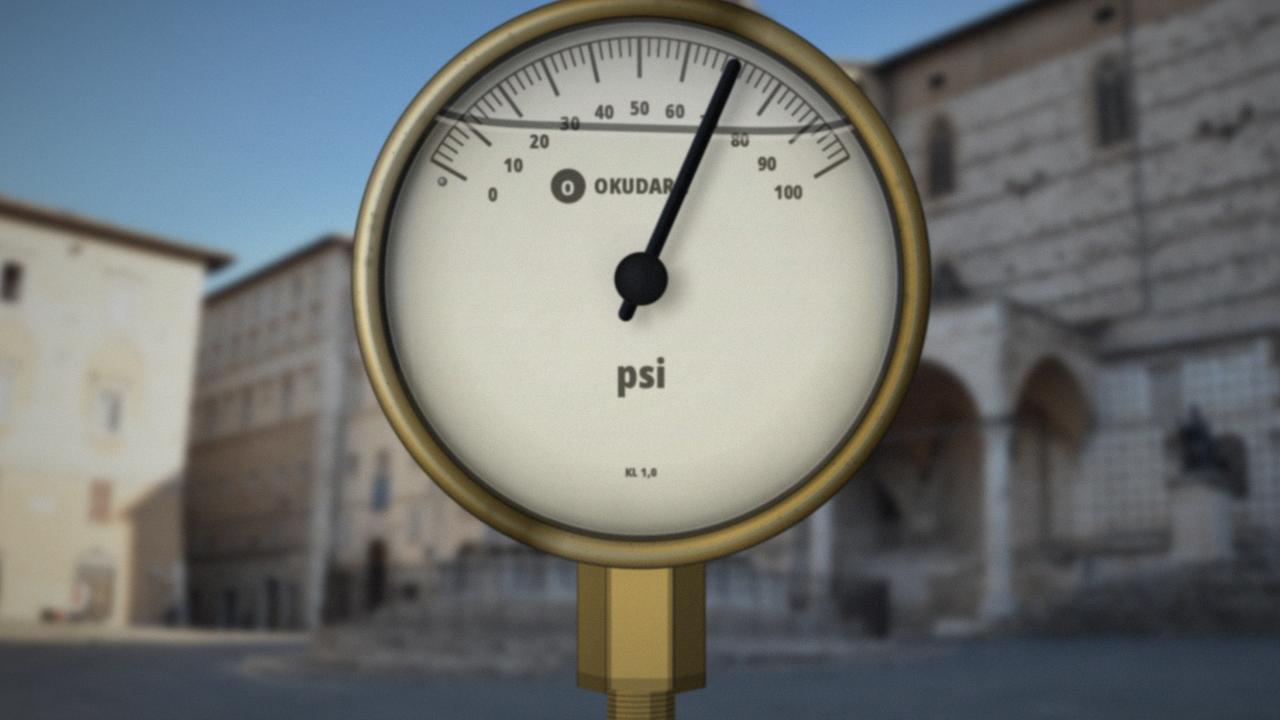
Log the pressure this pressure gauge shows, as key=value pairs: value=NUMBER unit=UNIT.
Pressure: value=70 unit=psi
